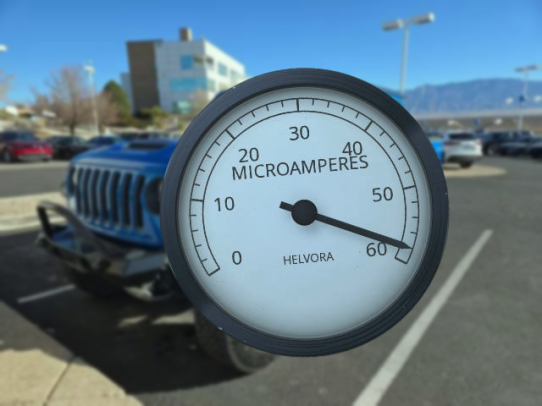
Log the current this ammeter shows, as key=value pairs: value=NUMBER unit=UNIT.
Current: value=58 unit=µA
